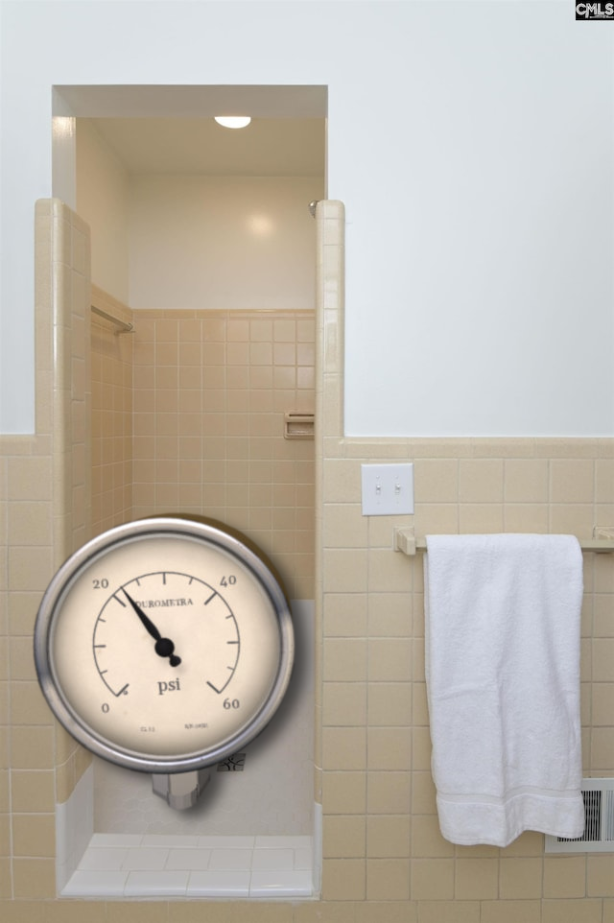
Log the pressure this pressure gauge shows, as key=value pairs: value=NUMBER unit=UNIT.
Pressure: value=22.5 unit=psi
